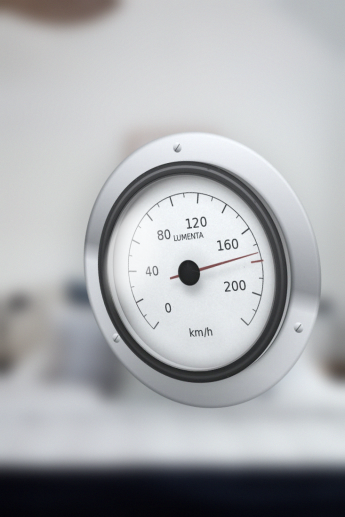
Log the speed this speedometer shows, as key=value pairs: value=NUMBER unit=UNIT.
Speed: value=175 unit=km/h
